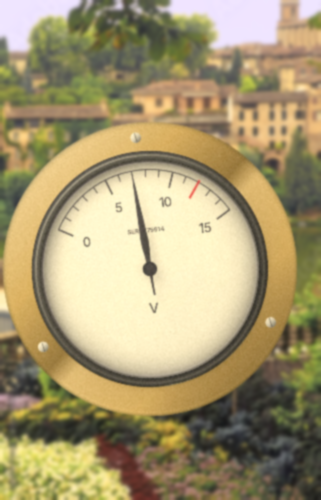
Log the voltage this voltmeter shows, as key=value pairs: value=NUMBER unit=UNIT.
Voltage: value=7 unit=V
